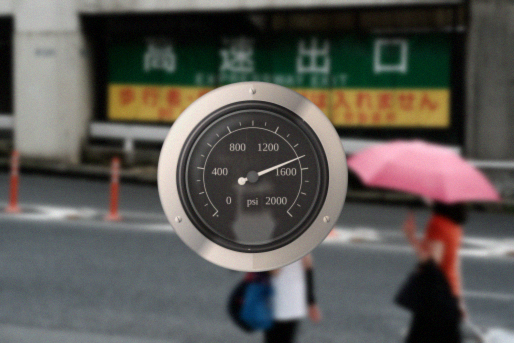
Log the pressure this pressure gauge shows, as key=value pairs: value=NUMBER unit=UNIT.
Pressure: value=1500 unit=psi
